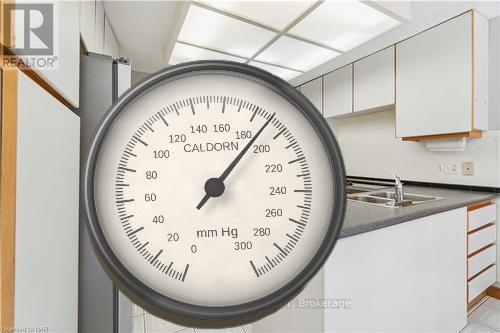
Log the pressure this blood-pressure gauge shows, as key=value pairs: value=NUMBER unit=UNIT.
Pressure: value=190 unit=mmHg
